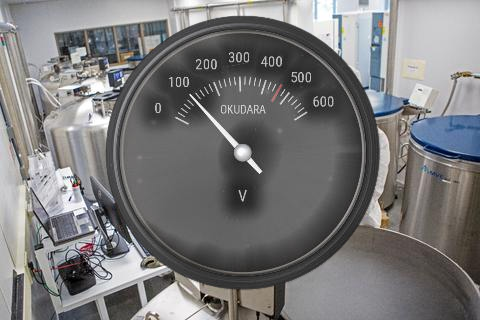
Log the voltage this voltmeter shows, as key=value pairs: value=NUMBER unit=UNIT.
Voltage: value=100 unit=V
